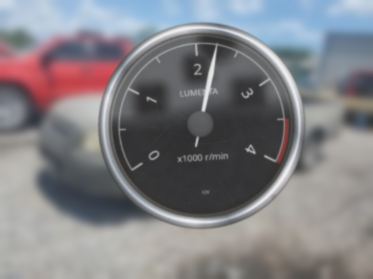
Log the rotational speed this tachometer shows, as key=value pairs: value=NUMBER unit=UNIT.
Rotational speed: value=2250 unit=rpm
